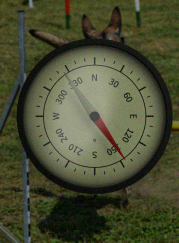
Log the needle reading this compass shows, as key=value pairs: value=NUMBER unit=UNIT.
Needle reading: value=145 unit=°
